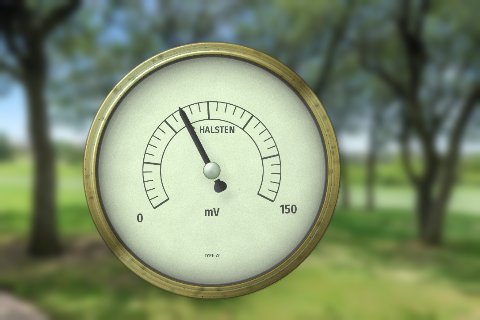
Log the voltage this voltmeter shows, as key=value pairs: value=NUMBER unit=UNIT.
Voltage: value=60 unit=mV
